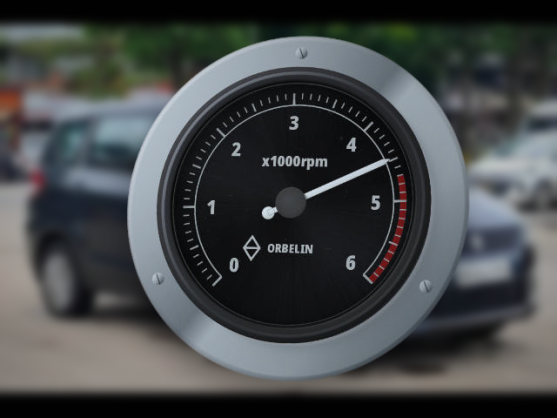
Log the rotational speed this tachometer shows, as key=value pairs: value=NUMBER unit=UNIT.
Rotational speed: value=4500 unit=rpm
